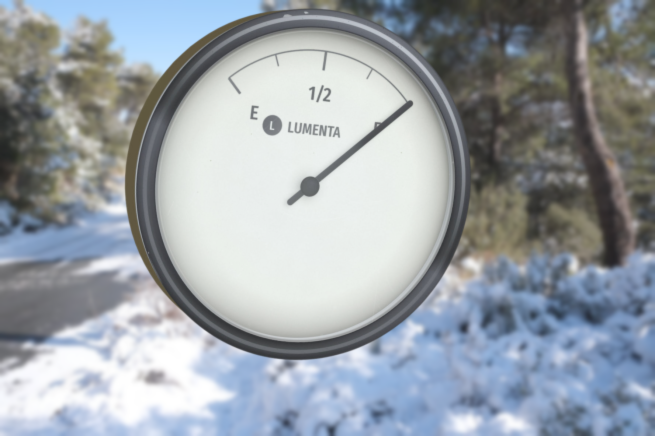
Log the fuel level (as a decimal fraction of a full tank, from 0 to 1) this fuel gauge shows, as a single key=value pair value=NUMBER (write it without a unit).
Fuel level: value=1
